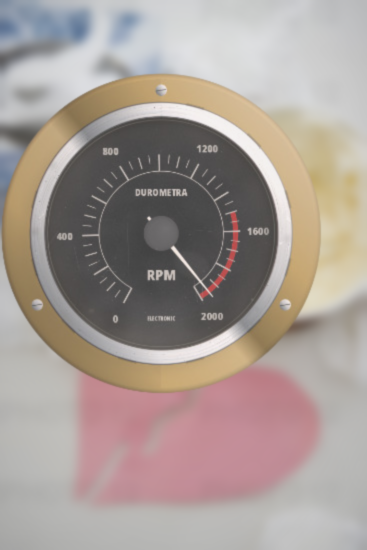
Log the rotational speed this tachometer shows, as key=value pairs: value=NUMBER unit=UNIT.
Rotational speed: value=1950 unit=rpm
